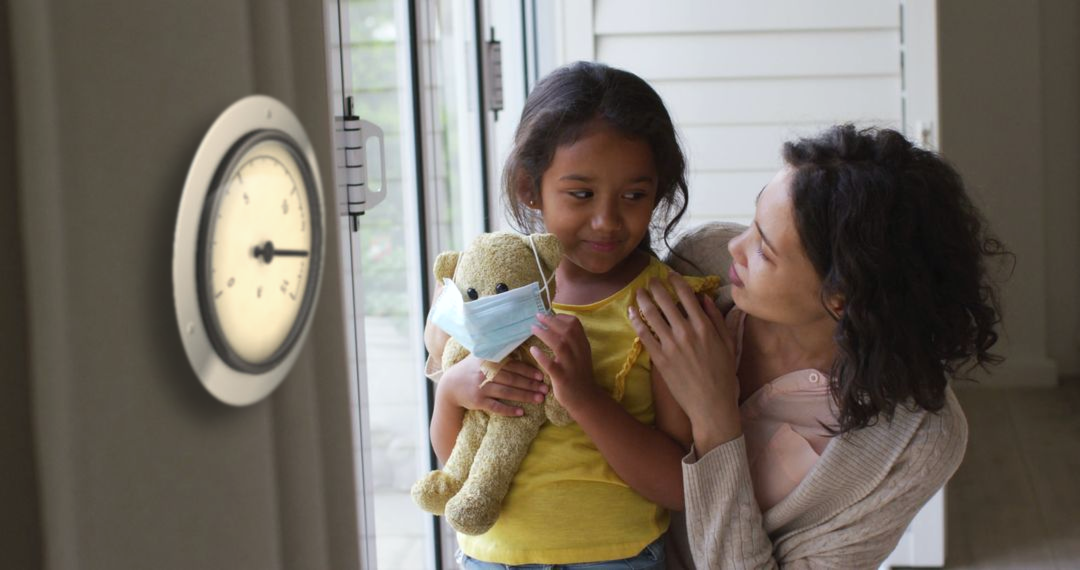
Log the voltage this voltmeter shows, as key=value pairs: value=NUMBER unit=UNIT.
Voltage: value=13 unit=V
